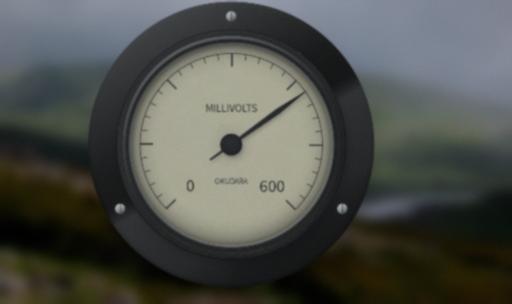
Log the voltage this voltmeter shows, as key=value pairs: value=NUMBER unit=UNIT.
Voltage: value=420 unit=mV
